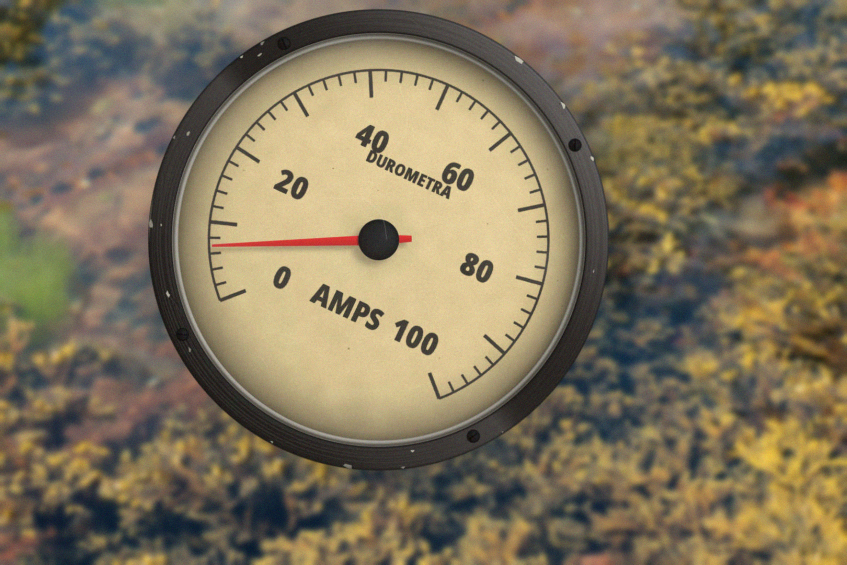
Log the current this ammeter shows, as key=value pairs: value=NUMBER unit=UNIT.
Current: value=7 unit=A
